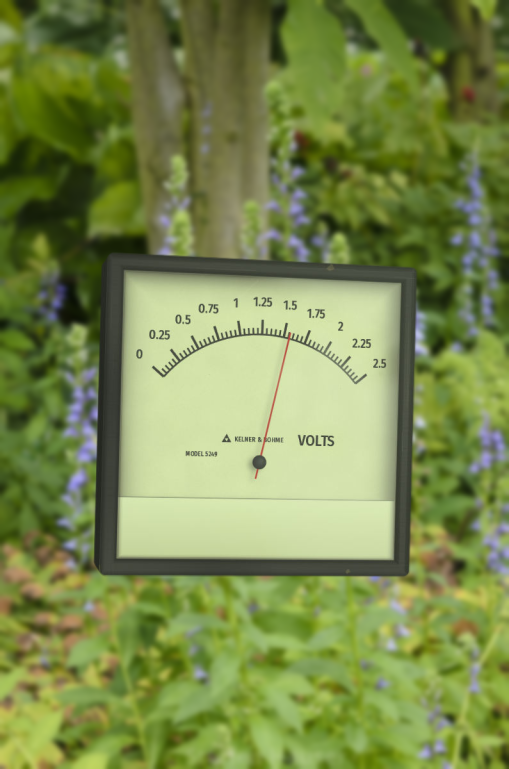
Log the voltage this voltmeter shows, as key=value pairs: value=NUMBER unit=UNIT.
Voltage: value=1.55 unit=V
